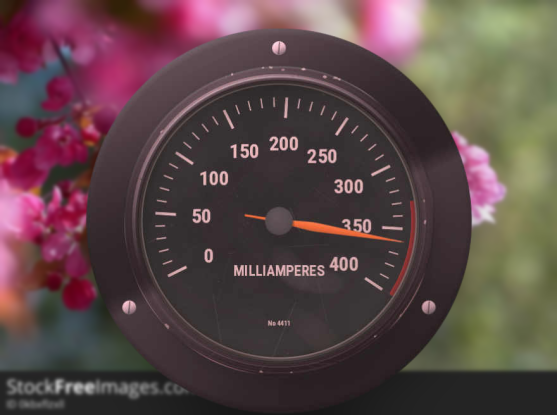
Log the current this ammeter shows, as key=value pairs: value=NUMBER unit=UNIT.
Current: value=360 unit=mA
